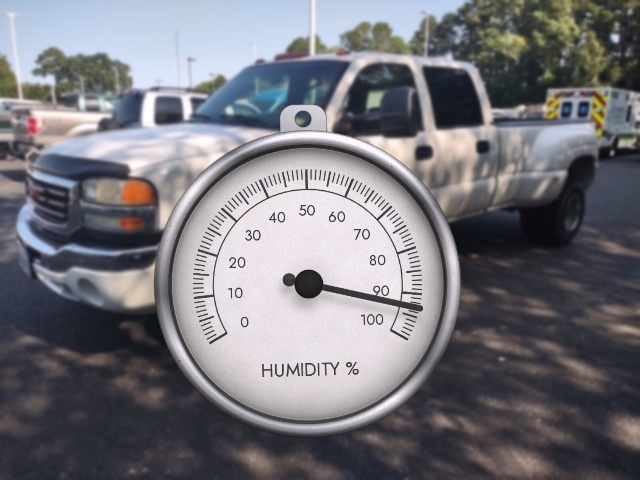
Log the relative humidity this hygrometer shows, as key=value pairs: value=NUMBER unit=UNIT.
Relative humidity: value=93 unit=%
